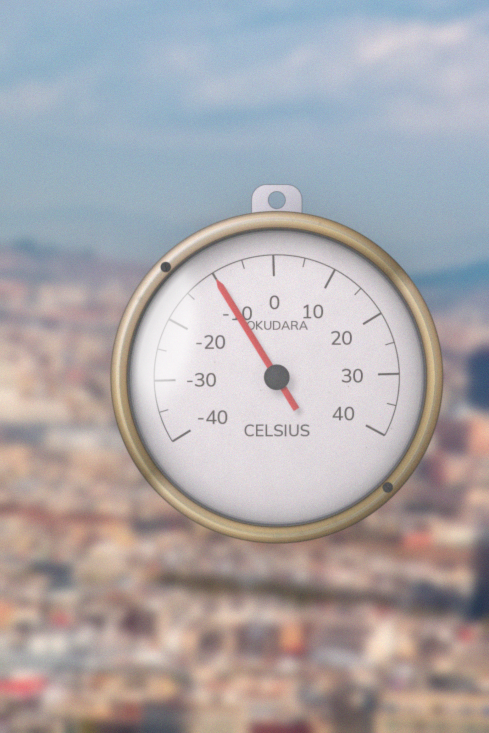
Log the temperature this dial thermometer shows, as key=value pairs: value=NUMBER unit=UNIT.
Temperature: value=-10 unit=°C
